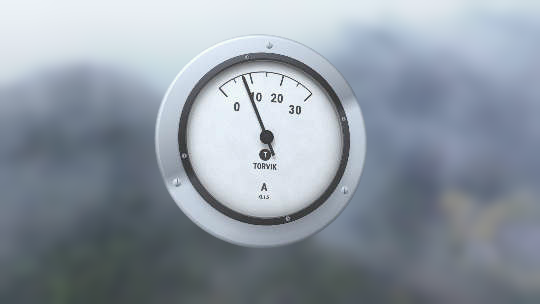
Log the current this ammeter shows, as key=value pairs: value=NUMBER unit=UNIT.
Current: value=7.5 unit=A
